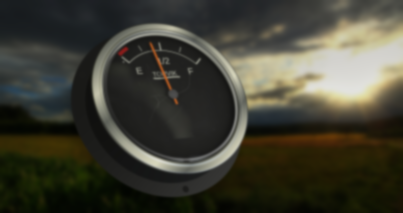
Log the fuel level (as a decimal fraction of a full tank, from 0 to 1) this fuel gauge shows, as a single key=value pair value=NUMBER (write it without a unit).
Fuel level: value=0.375
